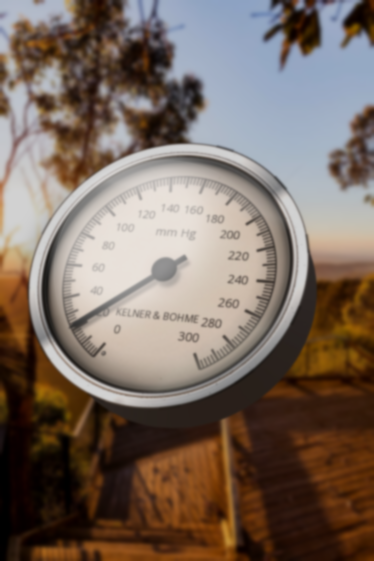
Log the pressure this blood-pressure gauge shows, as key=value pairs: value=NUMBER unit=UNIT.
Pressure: value=20 unit=mmHg
